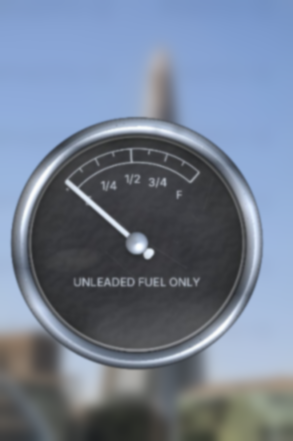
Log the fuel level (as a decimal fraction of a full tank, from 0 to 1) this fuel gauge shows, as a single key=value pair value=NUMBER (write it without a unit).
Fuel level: value=0
